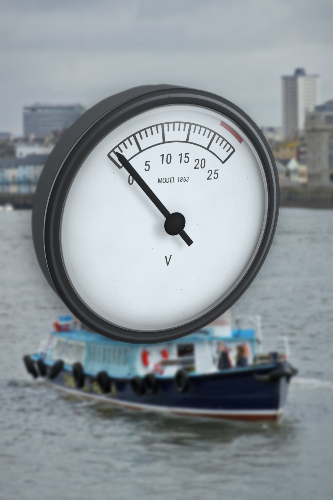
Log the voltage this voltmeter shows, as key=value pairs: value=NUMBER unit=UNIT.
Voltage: value=1 unit=V
